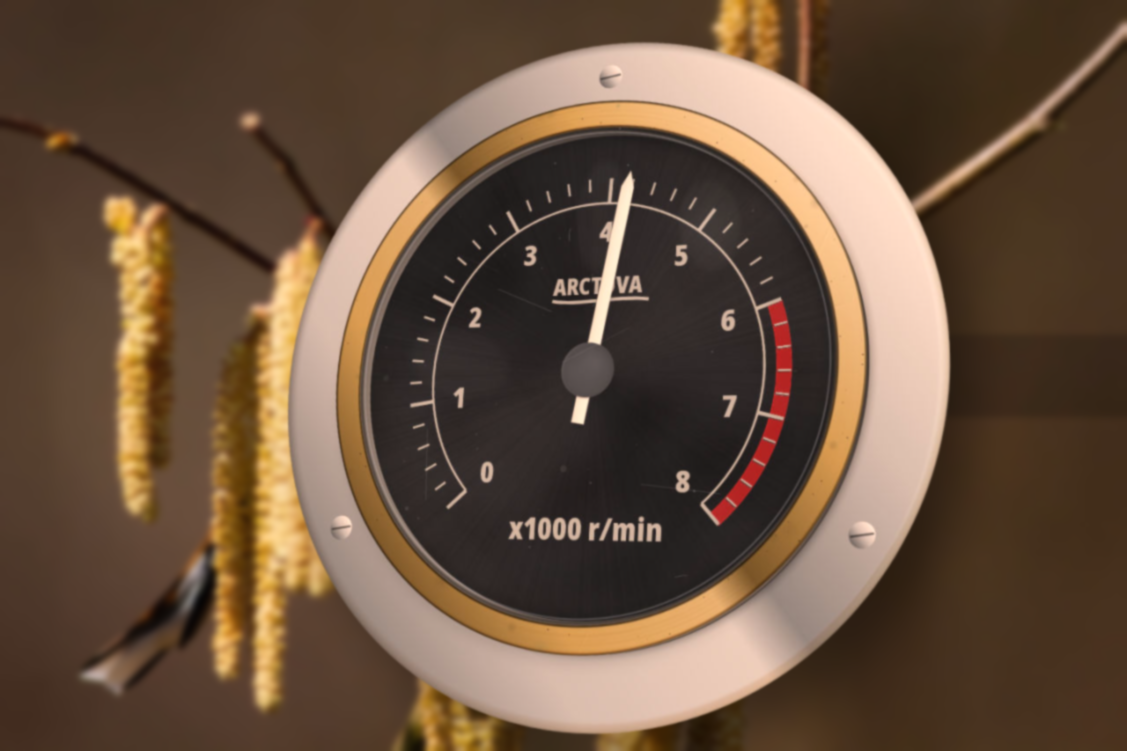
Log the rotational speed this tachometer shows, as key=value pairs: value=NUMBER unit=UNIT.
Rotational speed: value=4200 unit=rpm
